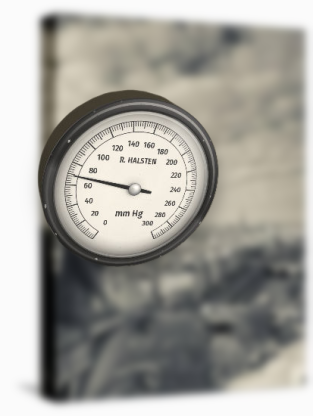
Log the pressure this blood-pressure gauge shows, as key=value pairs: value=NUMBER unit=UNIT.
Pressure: value=70 unit=mmHg
